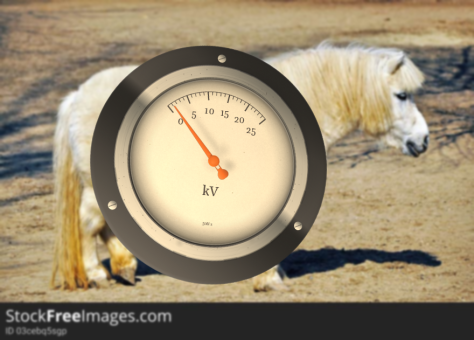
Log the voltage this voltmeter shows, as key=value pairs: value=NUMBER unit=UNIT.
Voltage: value=1 unit=kV
